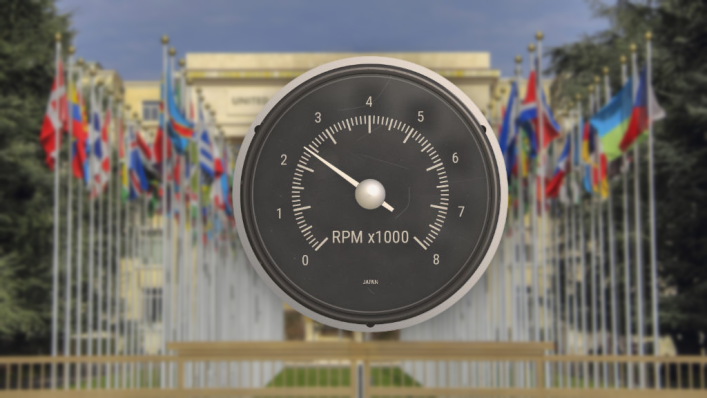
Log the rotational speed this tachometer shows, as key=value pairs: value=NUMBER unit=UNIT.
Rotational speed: value=2400 unit=rpm
